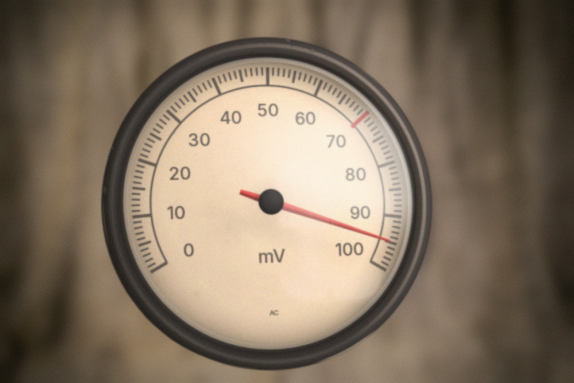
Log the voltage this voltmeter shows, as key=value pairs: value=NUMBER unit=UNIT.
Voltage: value=95 unit=mV
